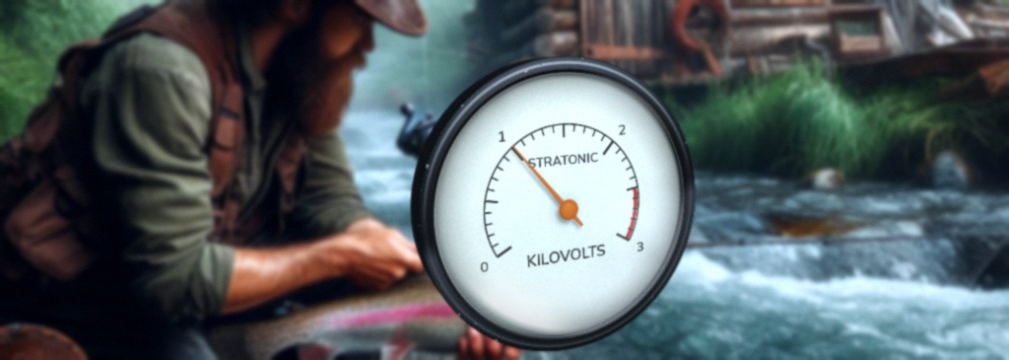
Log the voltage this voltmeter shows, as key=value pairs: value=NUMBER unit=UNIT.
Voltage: value=1 unit=kV
